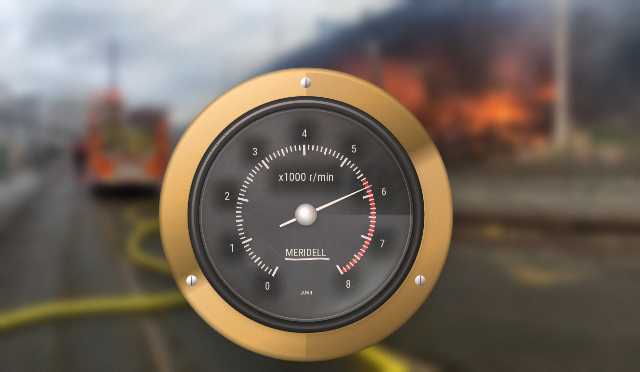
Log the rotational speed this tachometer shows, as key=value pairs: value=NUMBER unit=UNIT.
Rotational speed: value=5800 unit=rpm
